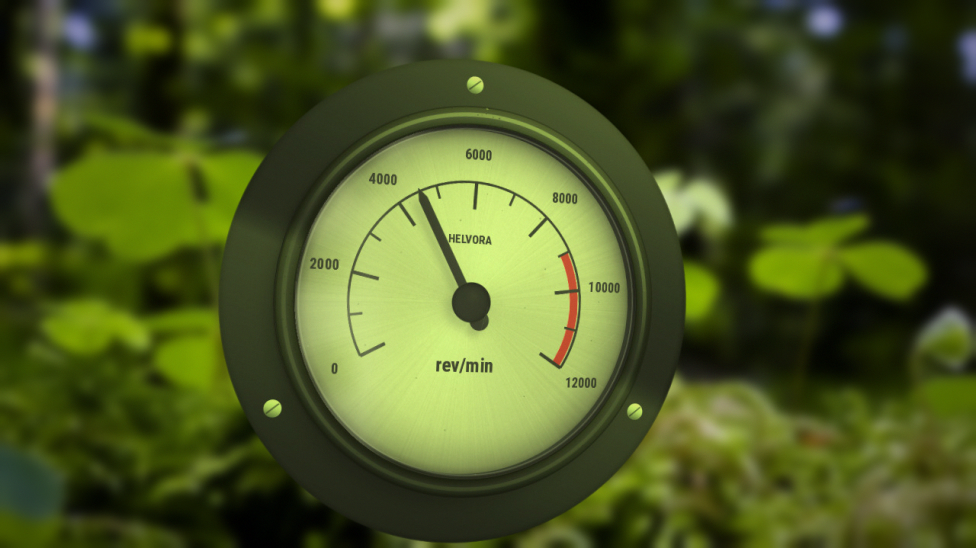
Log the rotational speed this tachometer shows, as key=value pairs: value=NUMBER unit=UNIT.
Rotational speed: value=4500 unit=rpm
